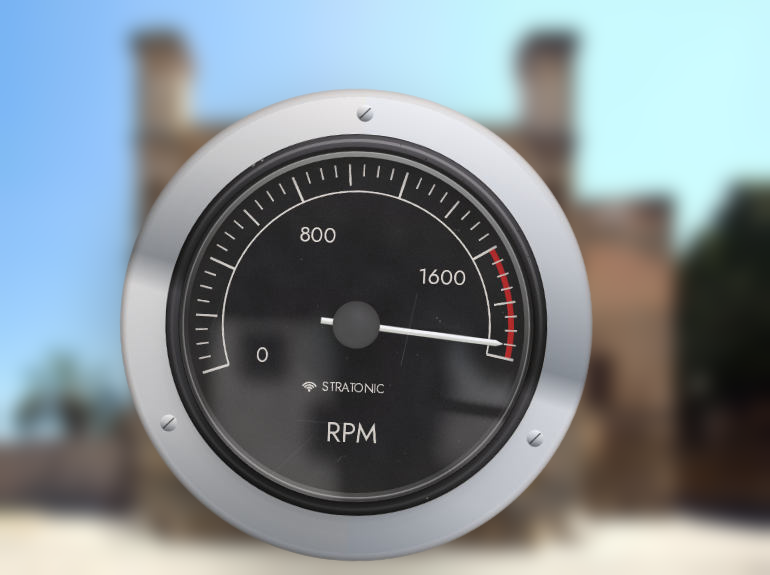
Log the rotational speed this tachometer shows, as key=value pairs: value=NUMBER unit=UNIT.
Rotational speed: value=1950 unit=rpm
